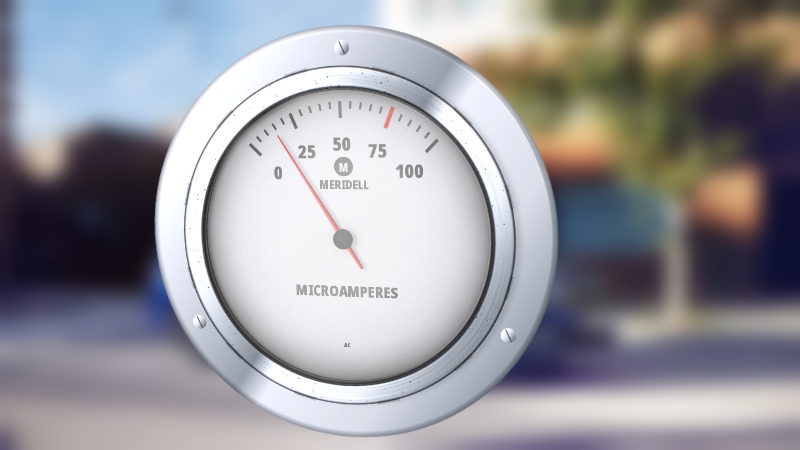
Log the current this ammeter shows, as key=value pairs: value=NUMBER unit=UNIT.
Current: value=15 unit=µA
